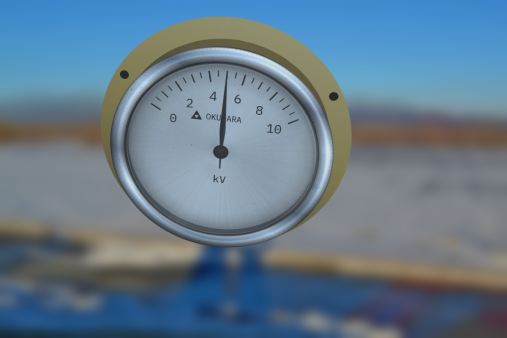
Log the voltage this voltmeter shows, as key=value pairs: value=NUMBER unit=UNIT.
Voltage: value=5 unit=kV
